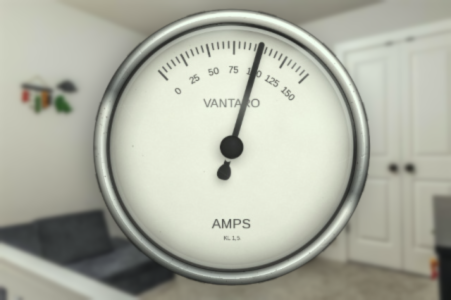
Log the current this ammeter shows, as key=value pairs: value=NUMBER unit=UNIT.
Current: value=100 unit=A
